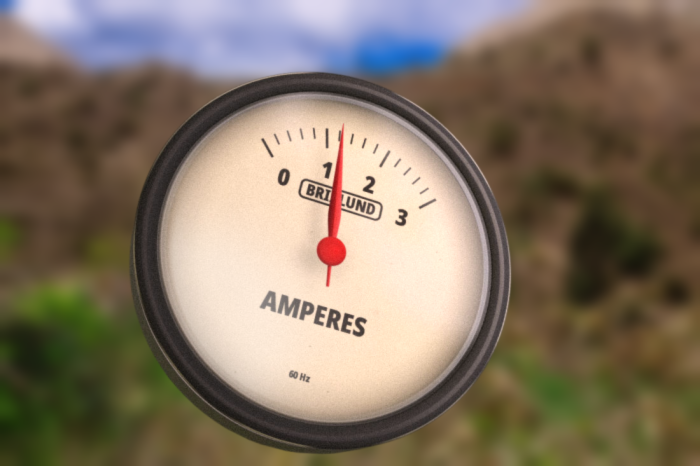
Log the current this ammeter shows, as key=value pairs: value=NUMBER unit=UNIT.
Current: value=1.2 unit=A
